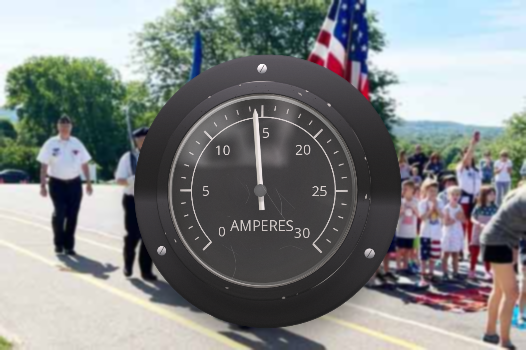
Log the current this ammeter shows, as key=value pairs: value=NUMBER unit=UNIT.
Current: value=14.5 unit=A
